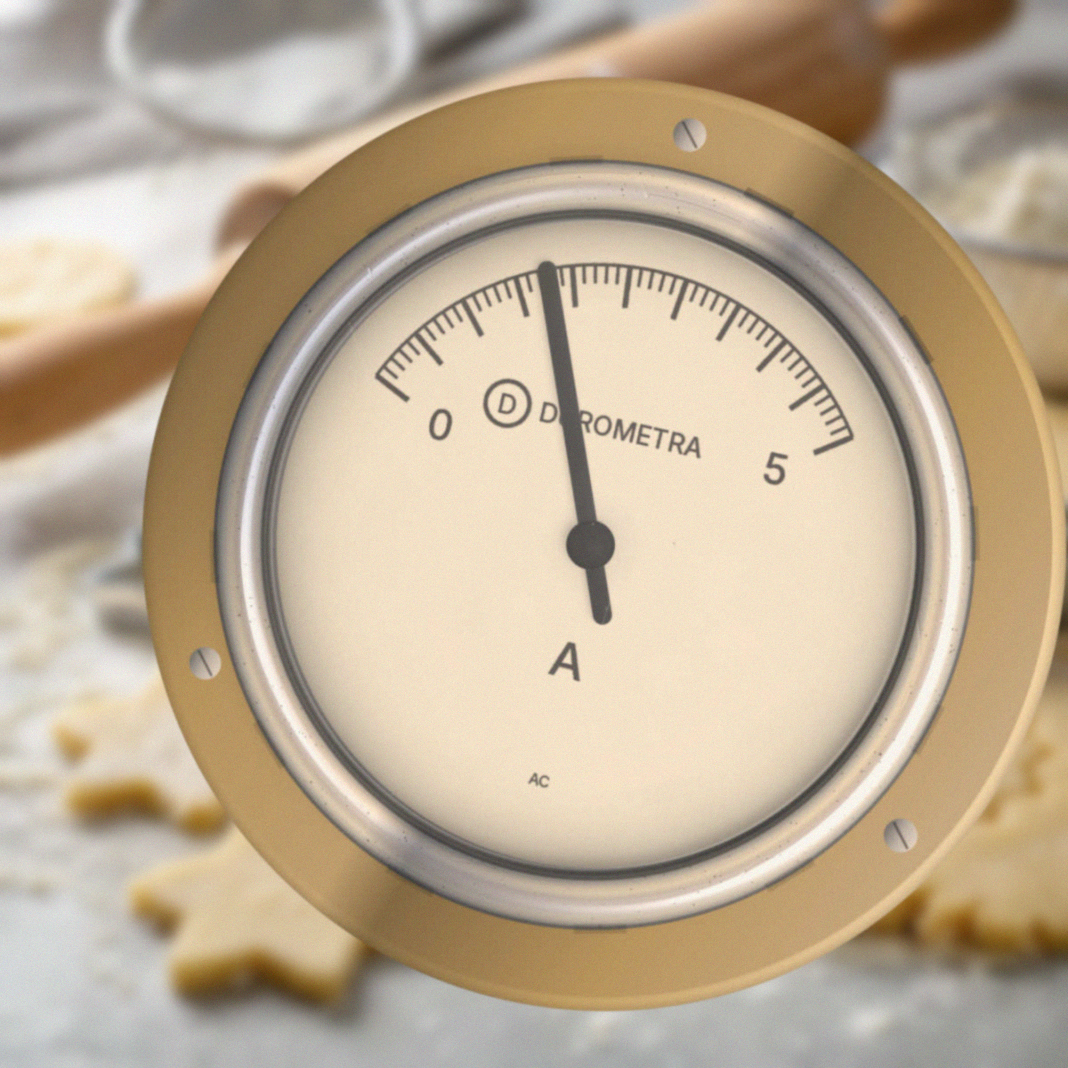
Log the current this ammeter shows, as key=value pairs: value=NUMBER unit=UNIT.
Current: value=1.8 unit=A
